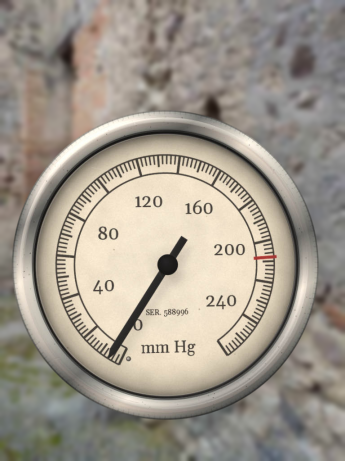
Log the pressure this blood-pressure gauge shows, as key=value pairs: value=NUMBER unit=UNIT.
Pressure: value=6 unit=mmHg
